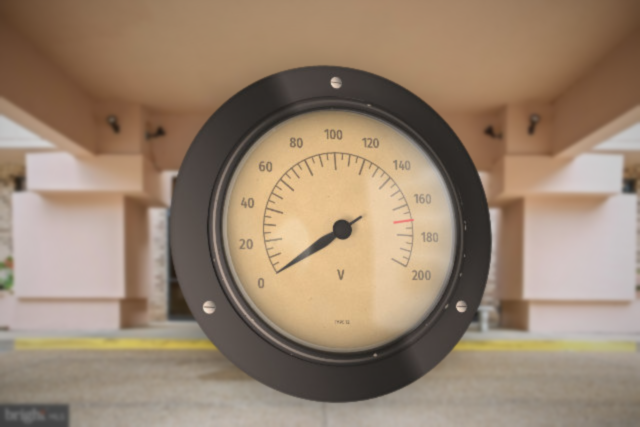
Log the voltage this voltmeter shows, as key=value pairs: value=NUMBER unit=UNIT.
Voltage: value=0 unit=V
